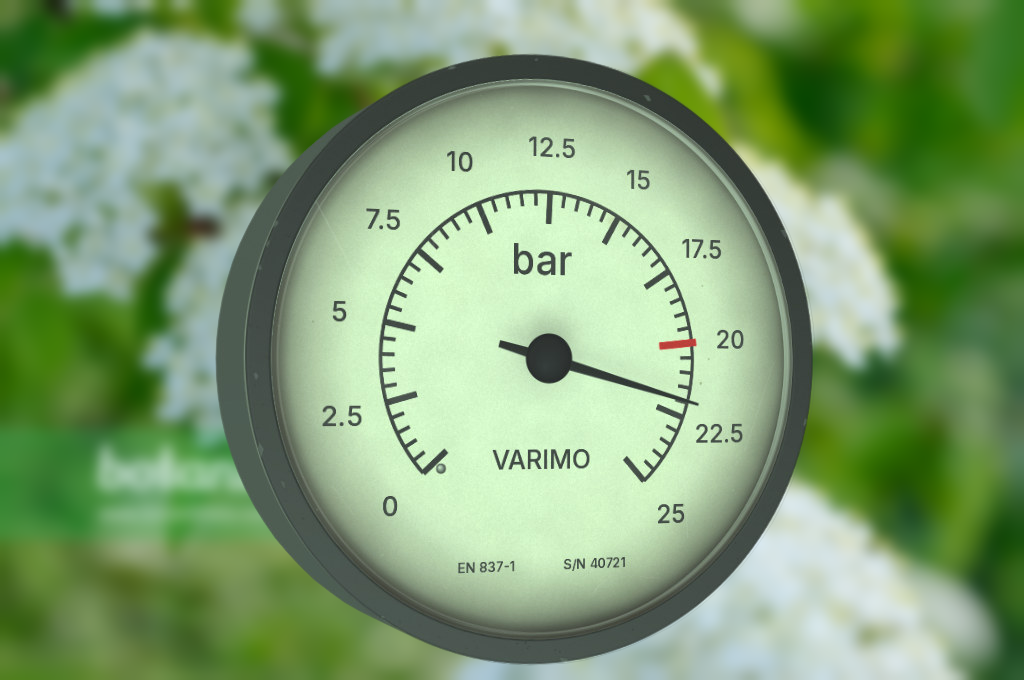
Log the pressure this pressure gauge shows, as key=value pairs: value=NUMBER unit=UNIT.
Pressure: value=22 unit=bar
